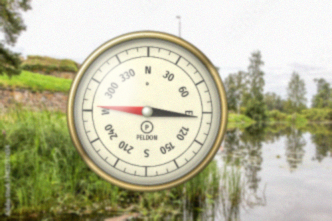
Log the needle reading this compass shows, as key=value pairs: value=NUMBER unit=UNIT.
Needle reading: value=275 unit=°
